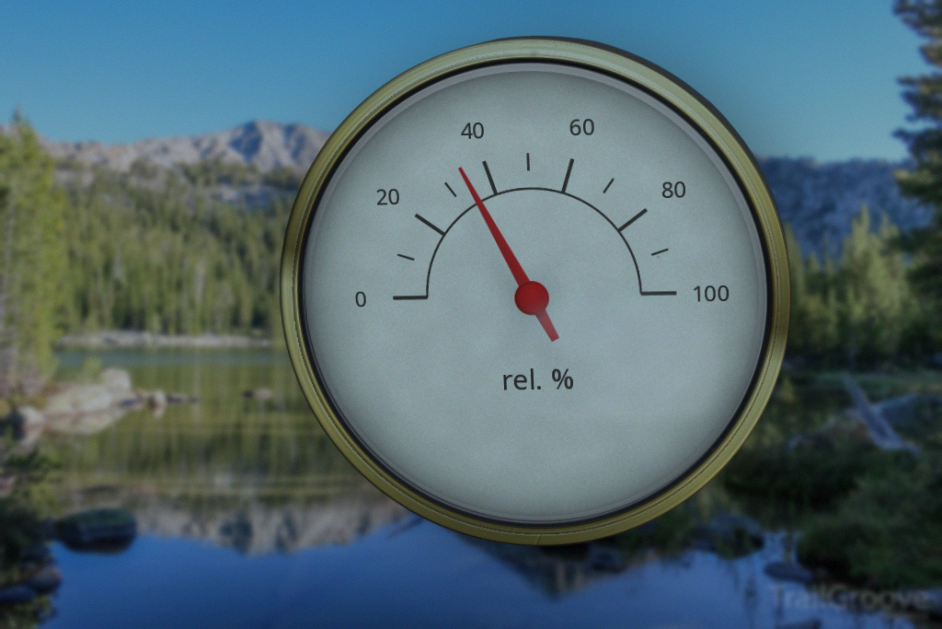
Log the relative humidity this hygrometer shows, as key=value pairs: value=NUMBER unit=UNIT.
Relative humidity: value=35 unit=%
